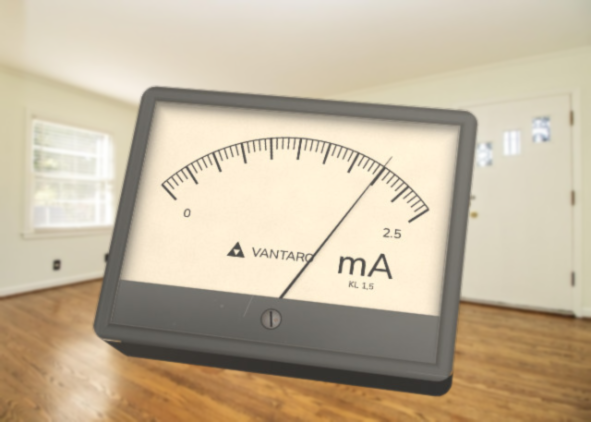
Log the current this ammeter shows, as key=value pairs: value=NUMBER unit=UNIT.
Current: value=2 unit=mA
